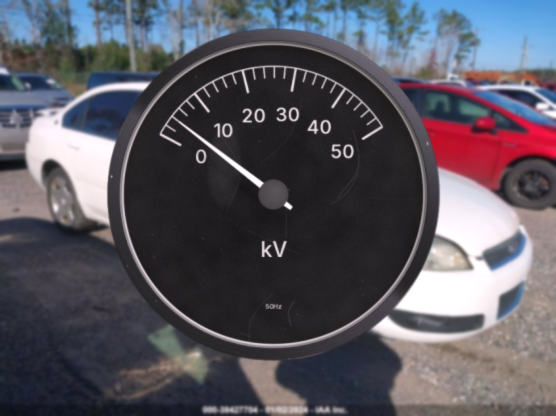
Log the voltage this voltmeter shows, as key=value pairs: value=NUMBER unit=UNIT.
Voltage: value=4 unit=kV
